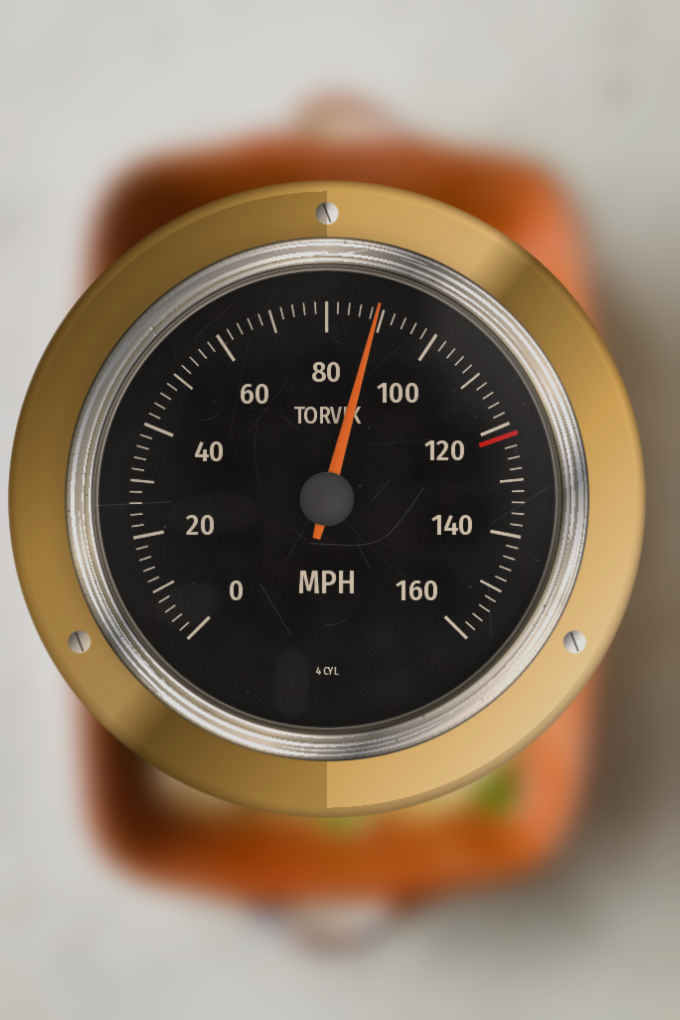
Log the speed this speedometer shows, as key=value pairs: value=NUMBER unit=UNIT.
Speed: value=89 unit=mph
